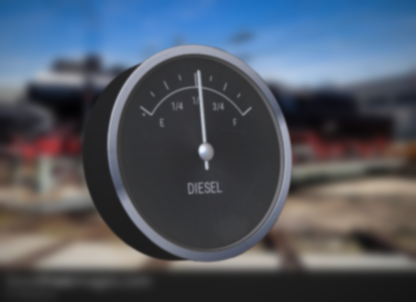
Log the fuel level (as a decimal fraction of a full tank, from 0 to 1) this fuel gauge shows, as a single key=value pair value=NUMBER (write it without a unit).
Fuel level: value=0.5
